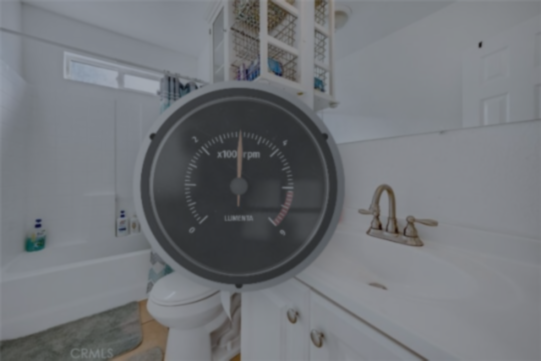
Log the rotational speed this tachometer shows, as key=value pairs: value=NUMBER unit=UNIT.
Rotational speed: value=3000 unit=rpm
